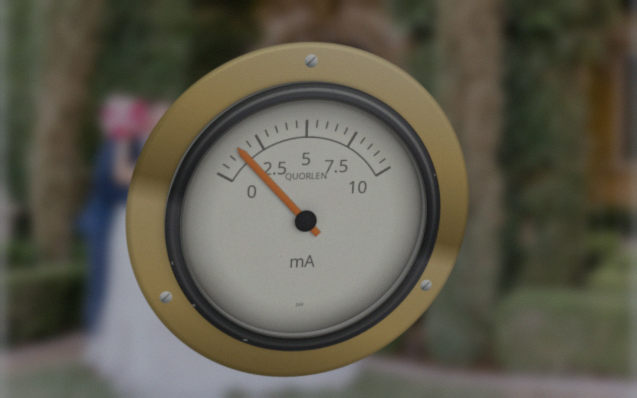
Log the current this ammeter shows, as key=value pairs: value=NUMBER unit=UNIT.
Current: value=1.5 unit=mA
